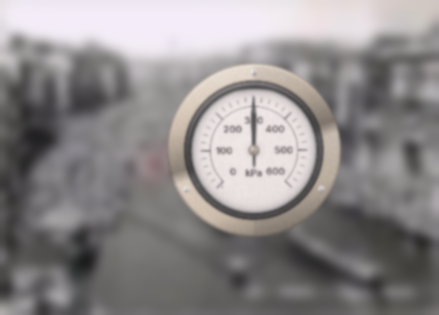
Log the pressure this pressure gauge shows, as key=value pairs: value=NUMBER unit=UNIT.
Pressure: value=300 unit=kPa
